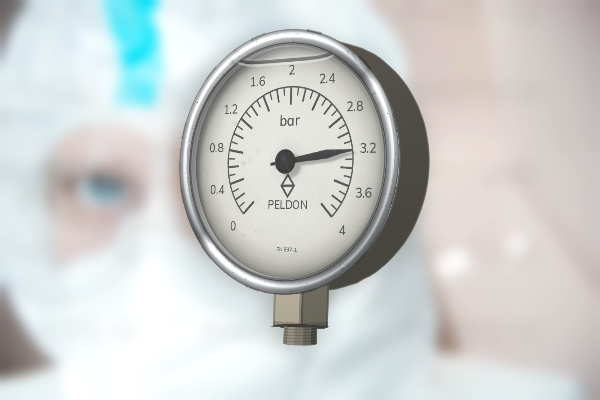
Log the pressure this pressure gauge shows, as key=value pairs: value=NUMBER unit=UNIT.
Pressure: value=3.2 unit=bar
